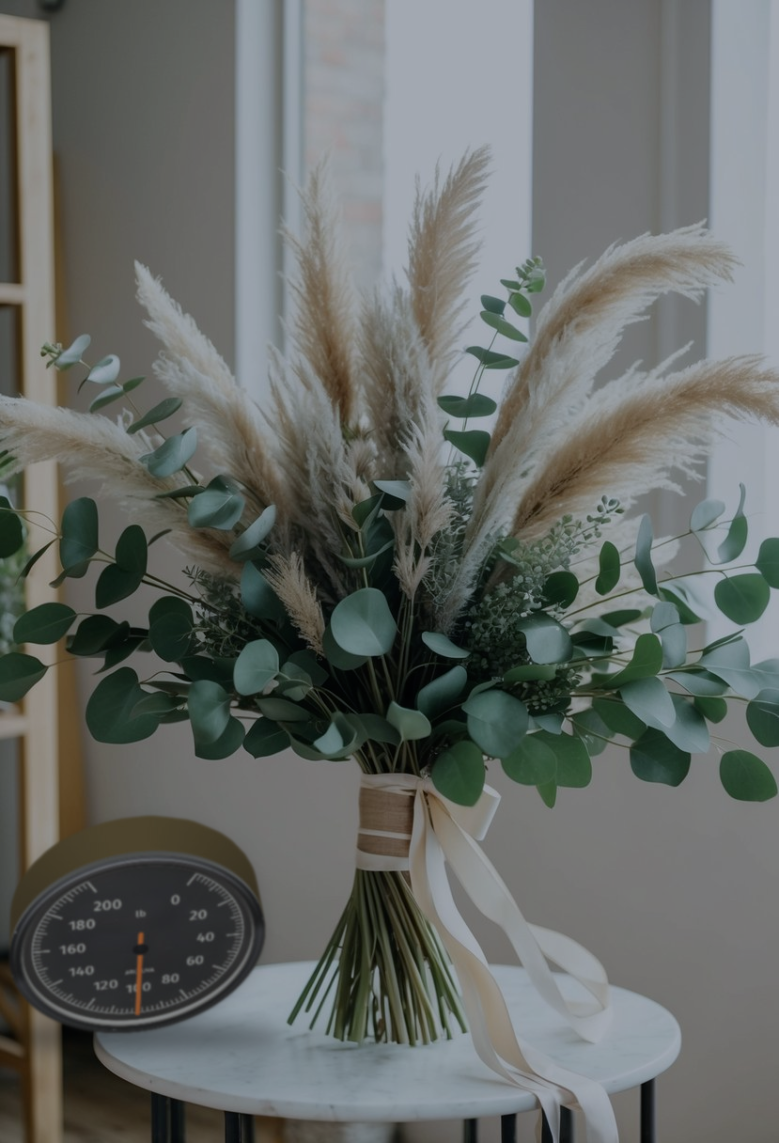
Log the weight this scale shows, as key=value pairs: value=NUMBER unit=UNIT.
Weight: value=100 unit=lb
